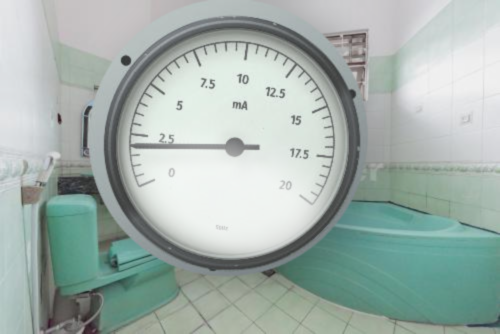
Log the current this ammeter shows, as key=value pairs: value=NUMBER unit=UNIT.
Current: value=2 unit=mA
